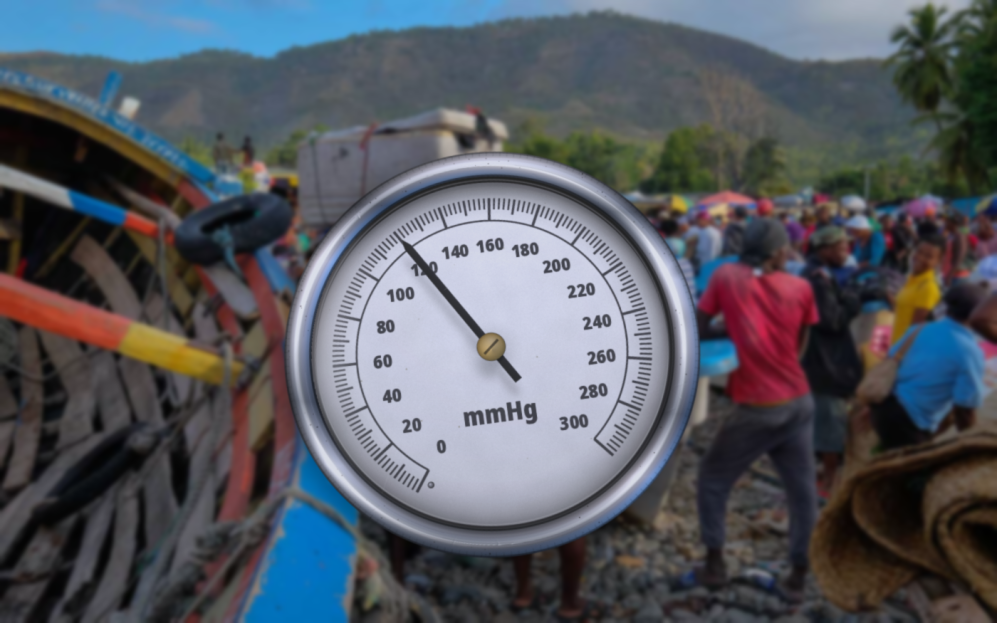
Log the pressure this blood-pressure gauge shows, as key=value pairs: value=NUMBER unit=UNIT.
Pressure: value=120 unit=mmHg
